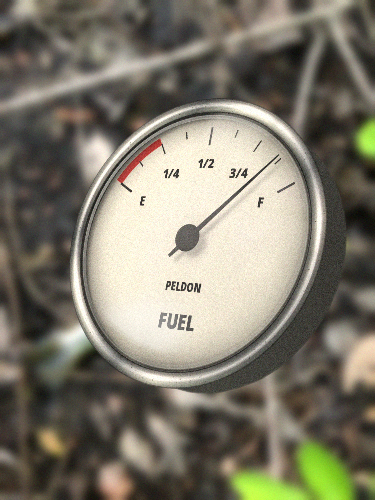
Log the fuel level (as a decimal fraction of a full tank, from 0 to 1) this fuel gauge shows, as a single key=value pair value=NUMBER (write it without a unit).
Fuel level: value=0.875
